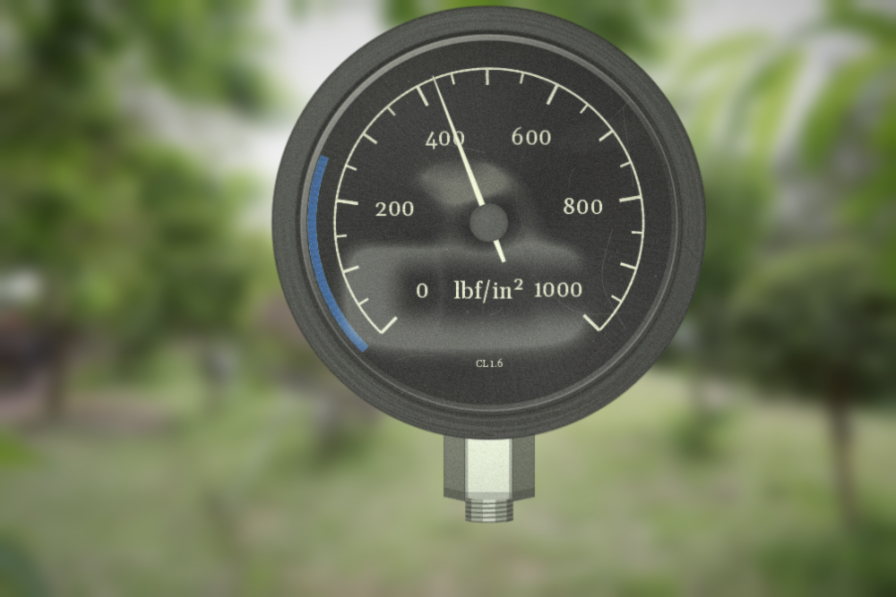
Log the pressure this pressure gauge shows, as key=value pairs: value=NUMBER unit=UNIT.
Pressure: value=425 unit=psi
